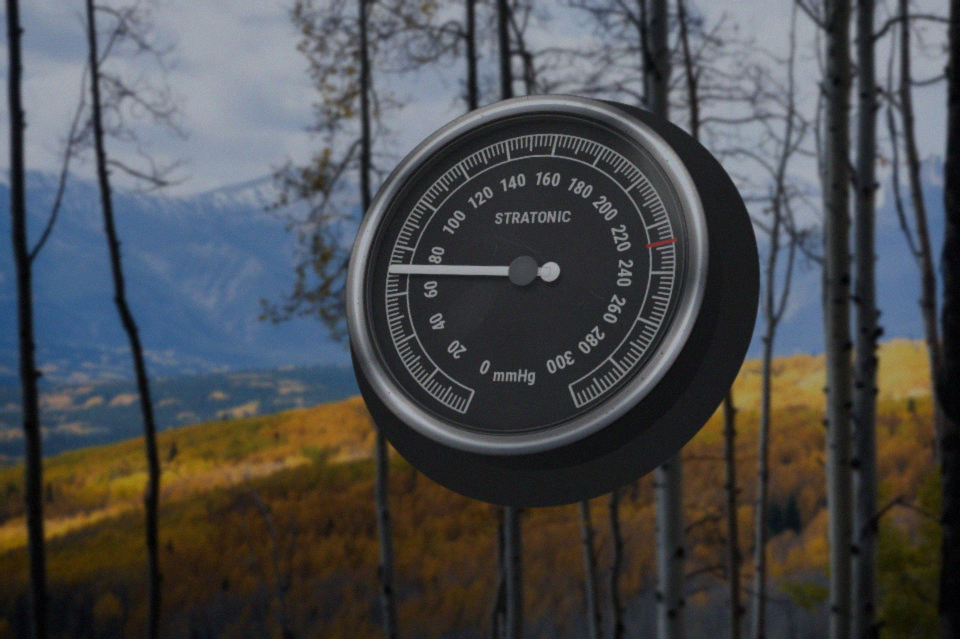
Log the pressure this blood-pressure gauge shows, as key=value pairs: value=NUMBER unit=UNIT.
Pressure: value=70 unit=mmHg
